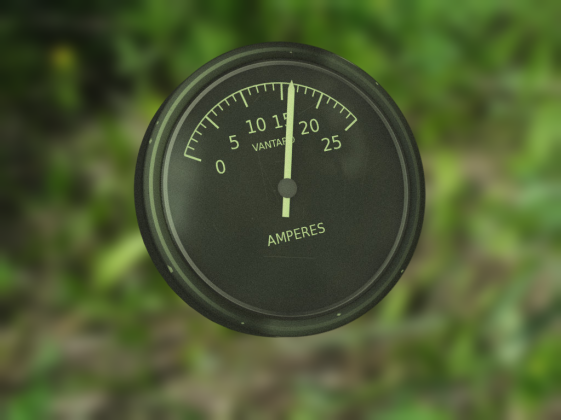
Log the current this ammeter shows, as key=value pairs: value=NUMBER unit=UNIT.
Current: value=16 unit=A
